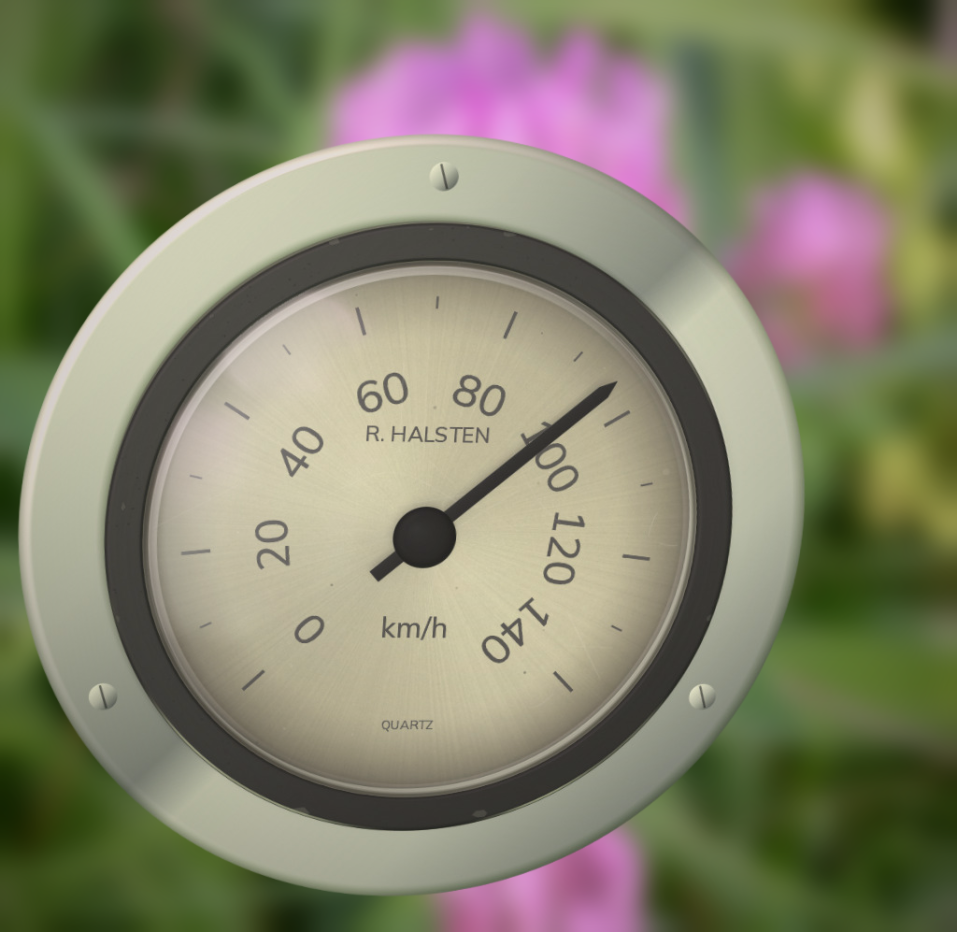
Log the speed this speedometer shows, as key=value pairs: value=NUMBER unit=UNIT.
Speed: value=95 unit=km/h
